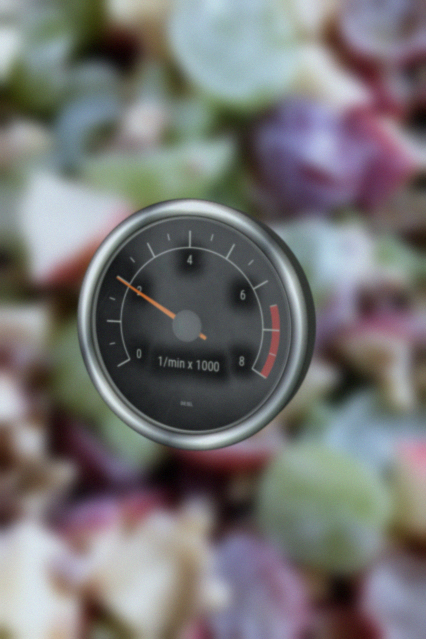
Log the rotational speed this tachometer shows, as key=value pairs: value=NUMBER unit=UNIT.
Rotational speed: value=2000 unit=rpm
